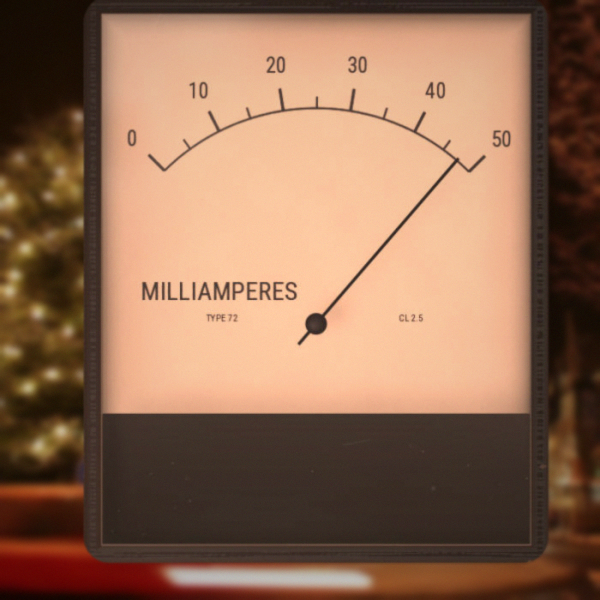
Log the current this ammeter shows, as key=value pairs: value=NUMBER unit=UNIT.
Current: value=47.5 unit=mA
